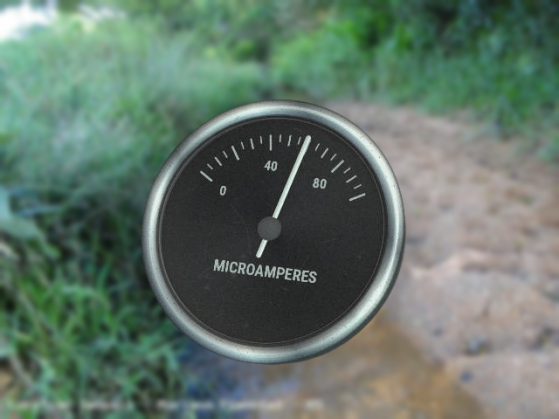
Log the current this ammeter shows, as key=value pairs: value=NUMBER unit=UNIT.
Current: value=60 unit=µA
